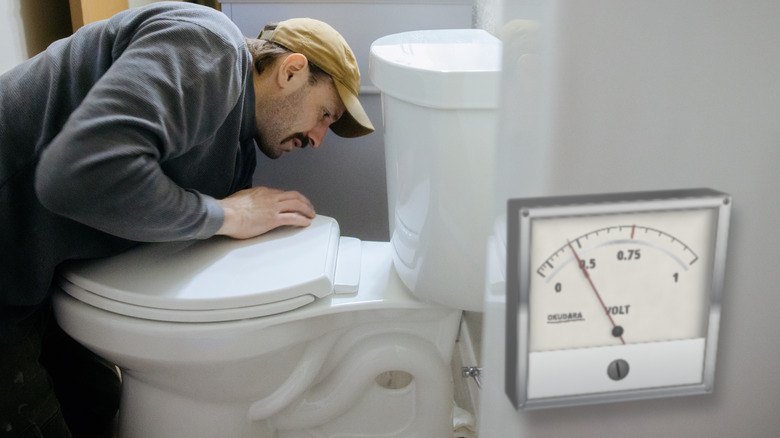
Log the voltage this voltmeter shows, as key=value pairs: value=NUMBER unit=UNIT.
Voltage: value=0.45 unit=V
